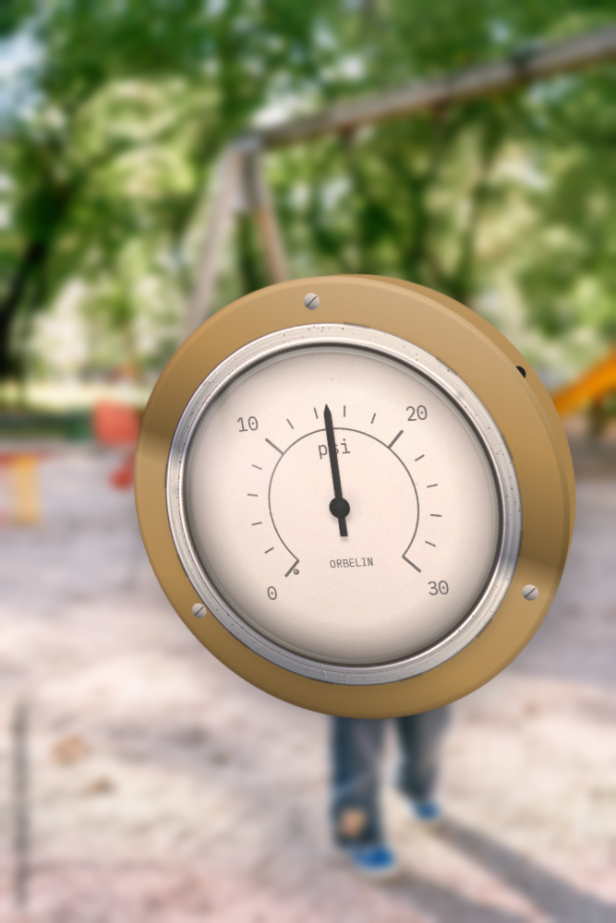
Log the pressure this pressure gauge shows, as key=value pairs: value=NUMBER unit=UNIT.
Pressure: value=15 unit=psi
